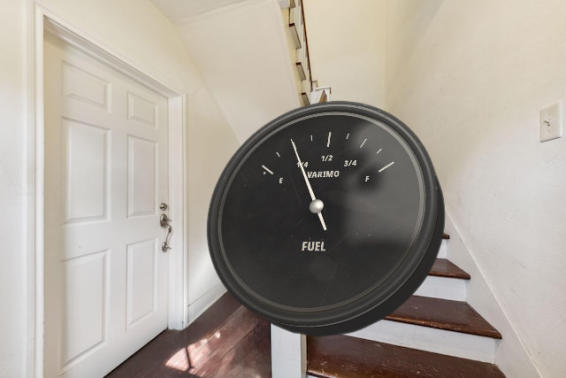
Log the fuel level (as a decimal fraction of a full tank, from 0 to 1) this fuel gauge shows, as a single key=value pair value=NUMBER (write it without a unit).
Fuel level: value=0.25
